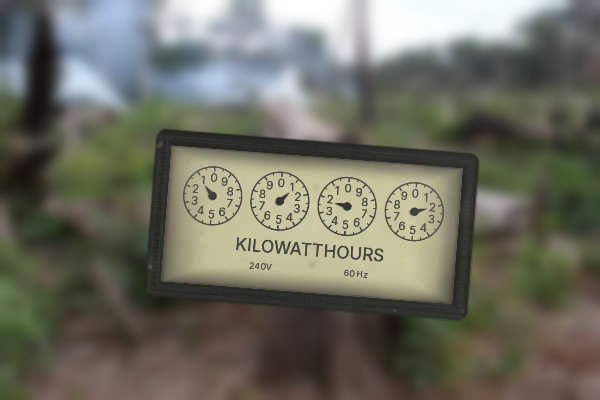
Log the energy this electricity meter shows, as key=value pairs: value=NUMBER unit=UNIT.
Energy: value=1122 unit=kWh
